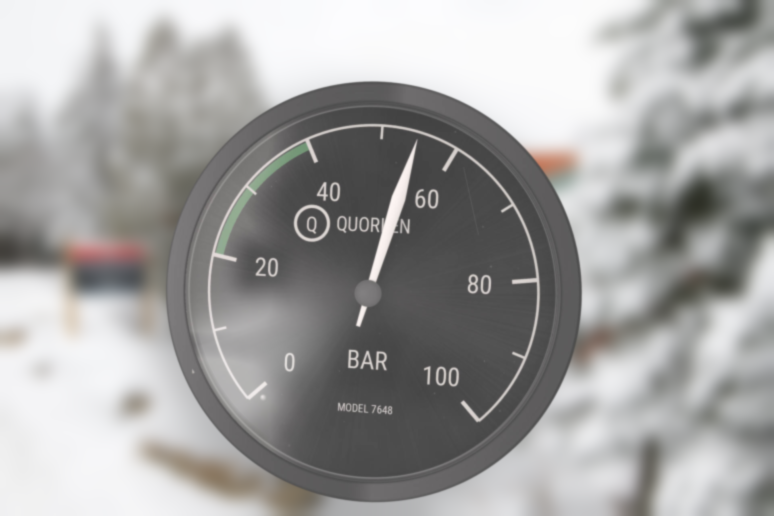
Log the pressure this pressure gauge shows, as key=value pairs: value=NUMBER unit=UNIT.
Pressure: value=55 unit=bar
